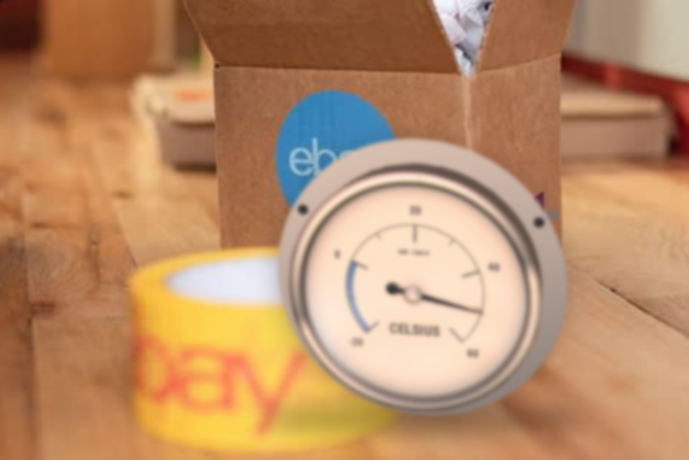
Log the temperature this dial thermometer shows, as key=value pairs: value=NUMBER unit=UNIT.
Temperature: value=50 unit=°C
